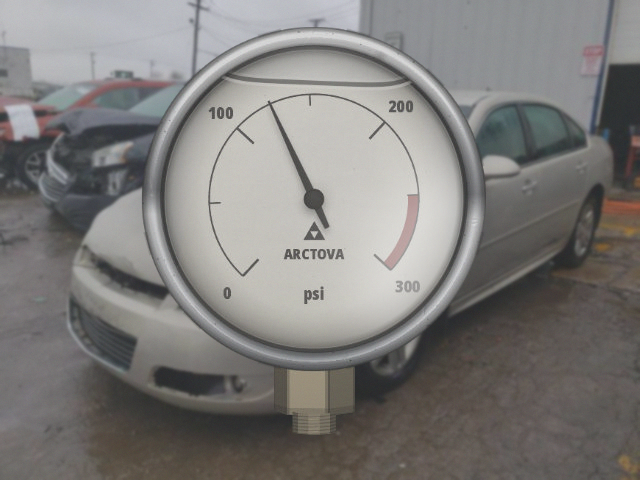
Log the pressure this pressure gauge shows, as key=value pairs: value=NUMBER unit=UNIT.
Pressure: value=125 unit=psi
